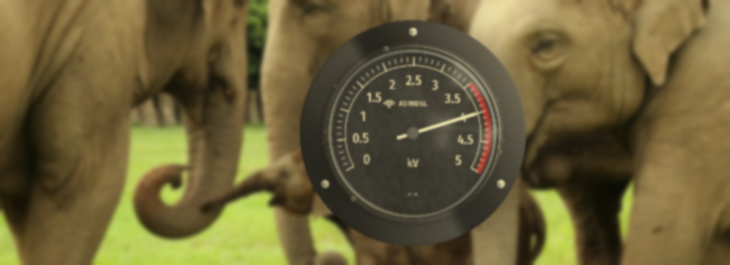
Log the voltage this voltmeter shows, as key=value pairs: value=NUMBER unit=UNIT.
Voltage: value=4 unit=kV
